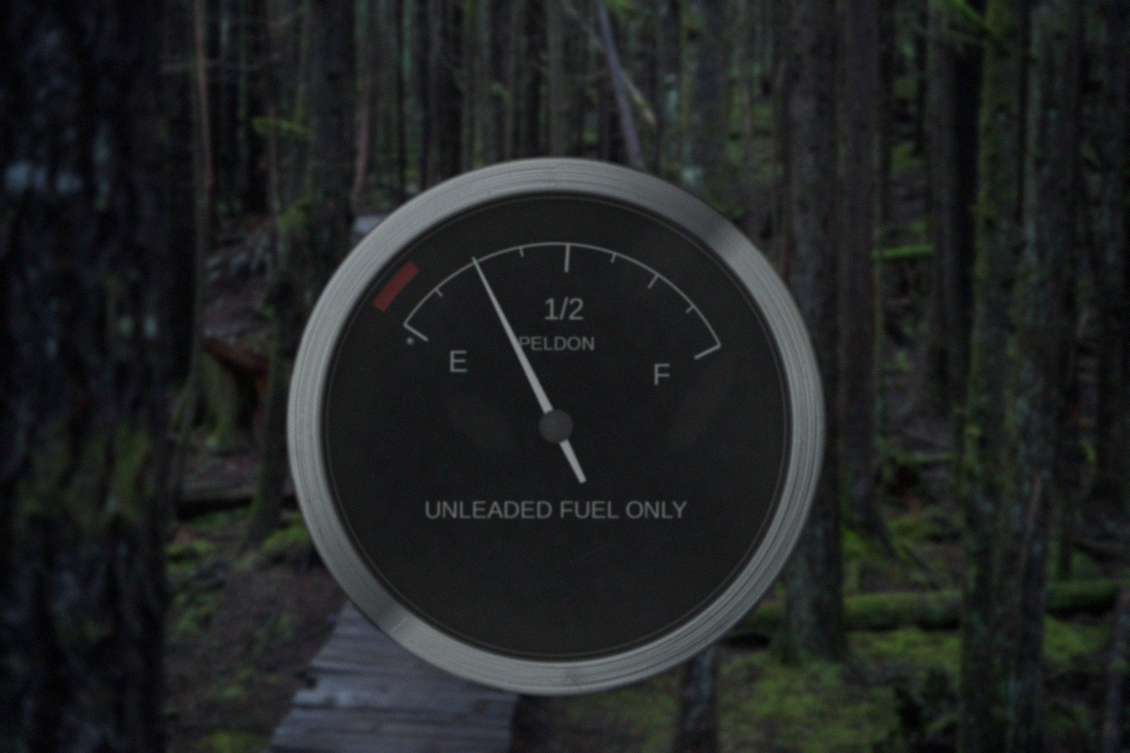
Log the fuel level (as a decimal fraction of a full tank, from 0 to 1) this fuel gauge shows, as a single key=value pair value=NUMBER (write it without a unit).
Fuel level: value=0.25
